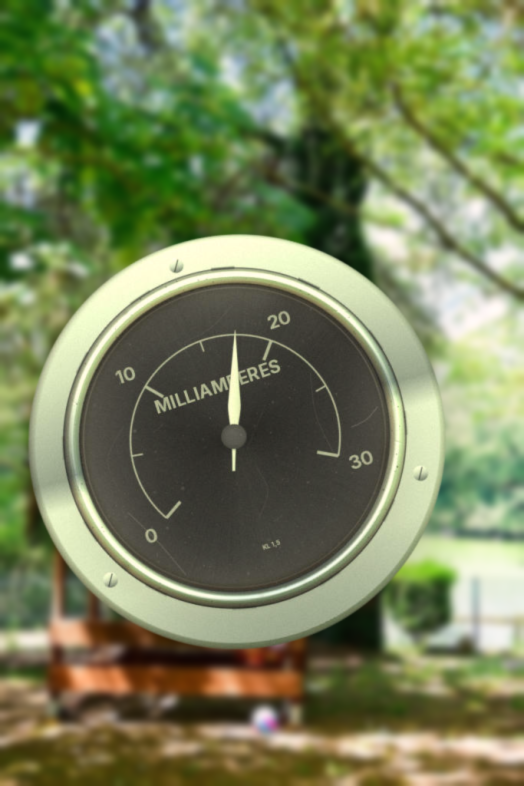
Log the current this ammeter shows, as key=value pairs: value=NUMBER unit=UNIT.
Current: value=17.5 unit=mA
